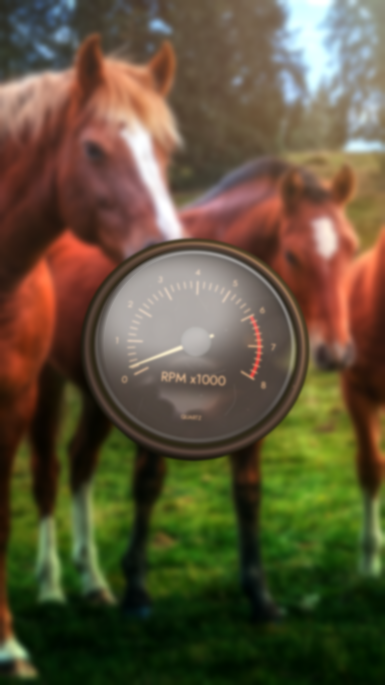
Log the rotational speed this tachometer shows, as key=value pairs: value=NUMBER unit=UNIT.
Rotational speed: value=200 unit=rpm
